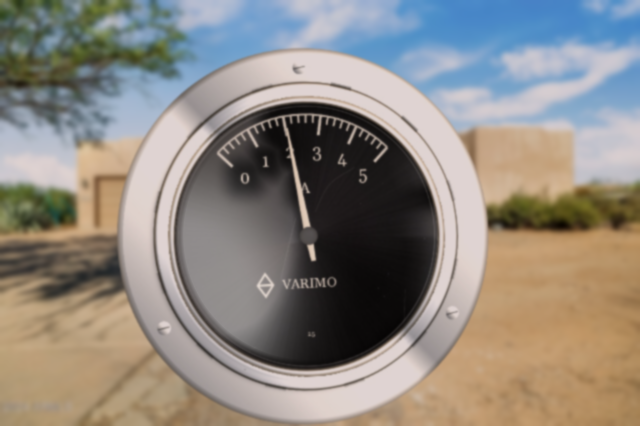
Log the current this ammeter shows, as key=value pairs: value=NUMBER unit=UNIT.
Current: value=2 unit=A
